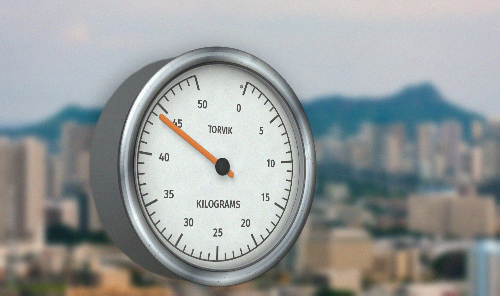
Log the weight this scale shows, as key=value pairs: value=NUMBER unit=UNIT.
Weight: value=44 unit=kg
